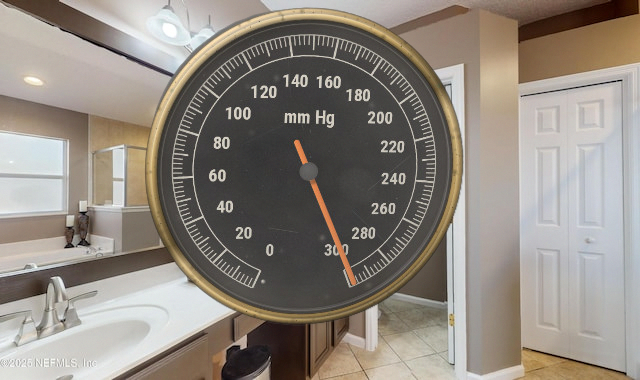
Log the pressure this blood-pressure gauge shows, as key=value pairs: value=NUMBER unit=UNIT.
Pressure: value=298 unit=mmHg
